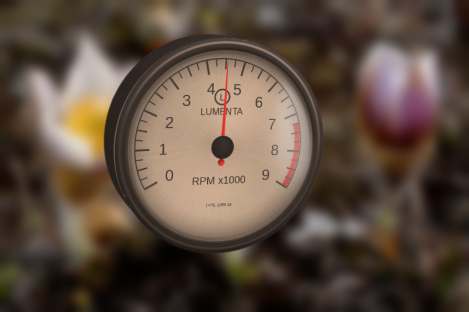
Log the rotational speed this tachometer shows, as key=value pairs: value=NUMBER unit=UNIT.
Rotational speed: value=4500 unit=rpm
